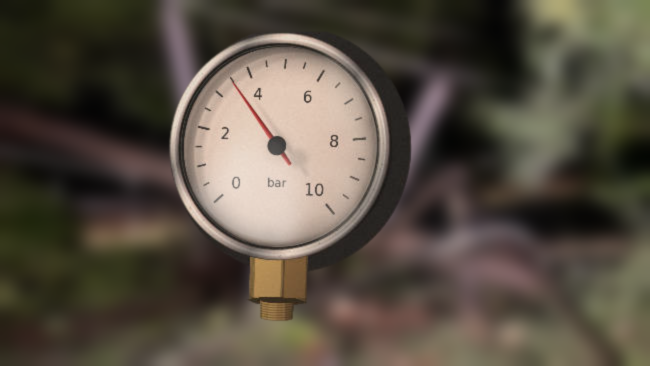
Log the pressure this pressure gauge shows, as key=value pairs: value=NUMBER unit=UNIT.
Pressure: value=3.5 unit=bar
